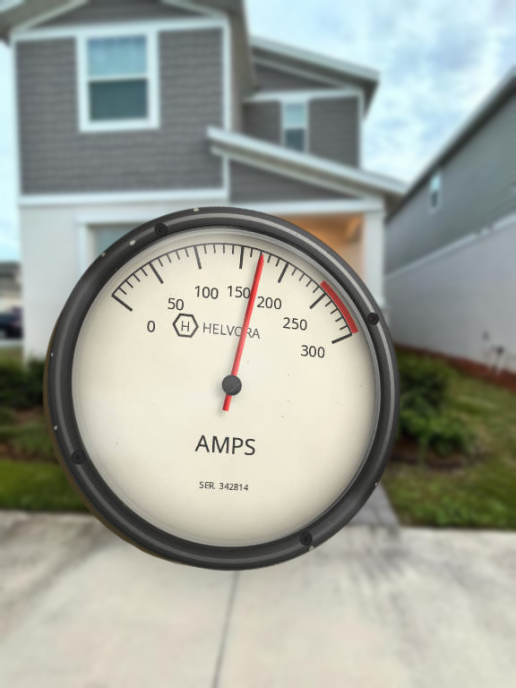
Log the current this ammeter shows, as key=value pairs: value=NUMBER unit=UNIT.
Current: value=170 unit=A
